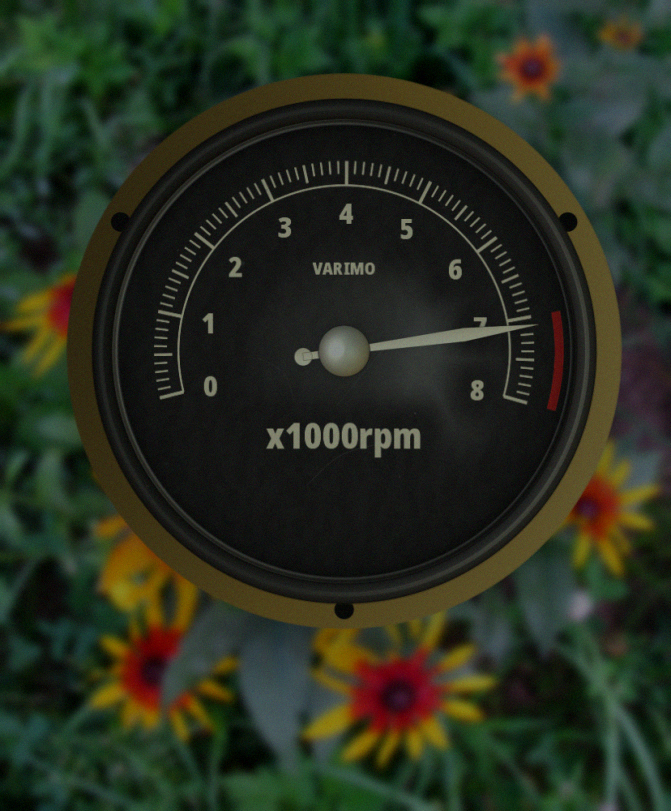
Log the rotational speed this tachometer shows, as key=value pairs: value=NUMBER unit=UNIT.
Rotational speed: value=7100 unit=rpm
